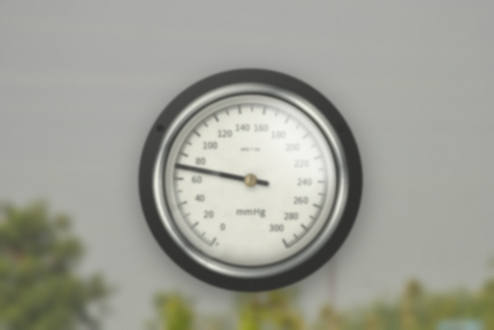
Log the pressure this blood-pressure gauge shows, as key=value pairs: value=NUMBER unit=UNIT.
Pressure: value=70 unit=mmHg
